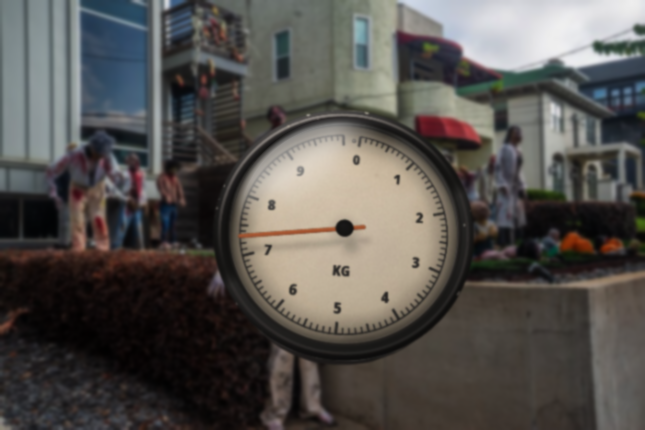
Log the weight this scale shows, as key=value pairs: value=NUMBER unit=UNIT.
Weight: value=7.3 unit=kg
